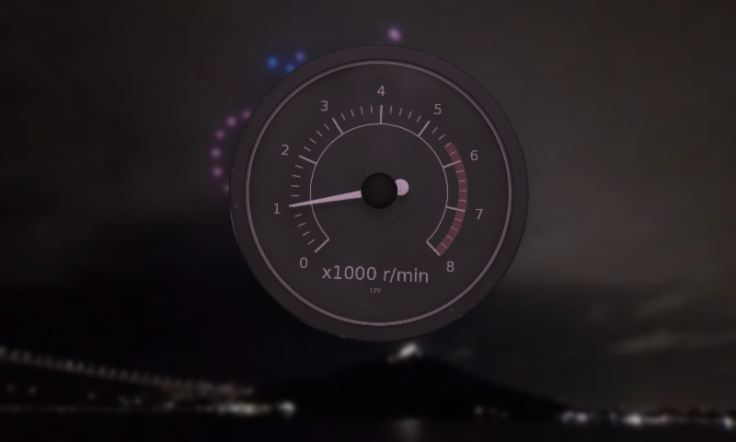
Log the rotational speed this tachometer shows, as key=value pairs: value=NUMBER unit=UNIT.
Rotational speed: value=1000 unit=rpm
